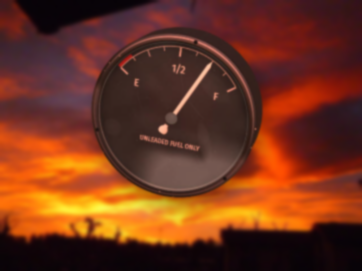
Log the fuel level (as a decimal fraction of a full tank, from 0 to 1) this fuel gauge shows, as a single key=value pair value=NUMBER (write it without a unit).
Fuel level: value=0.75
